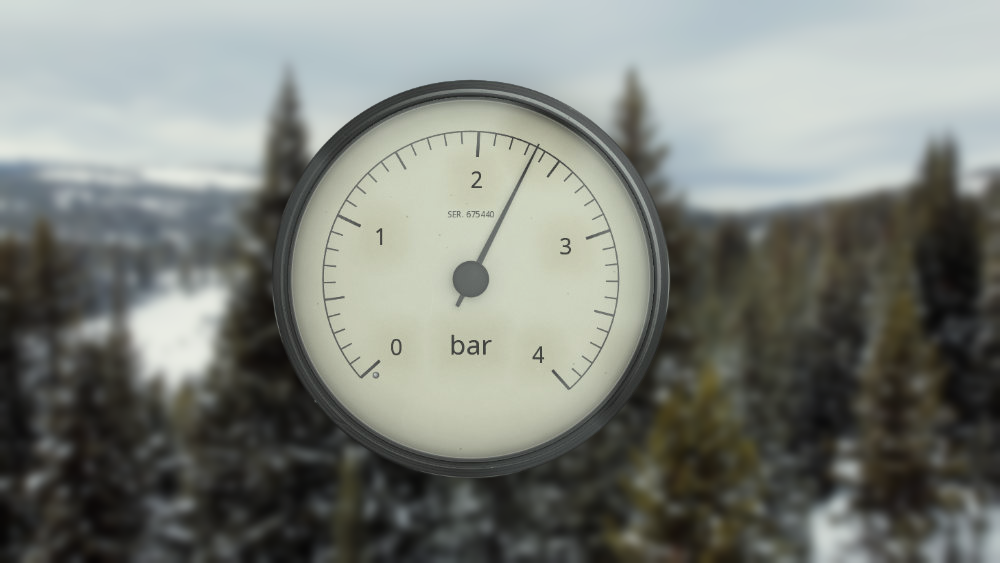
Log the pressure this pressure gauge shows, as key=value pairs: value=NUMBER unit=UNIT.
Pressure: value=2.35 unit=bar
